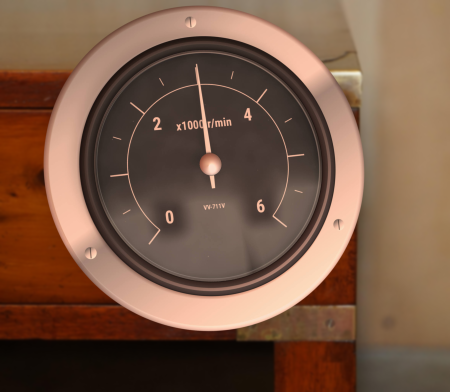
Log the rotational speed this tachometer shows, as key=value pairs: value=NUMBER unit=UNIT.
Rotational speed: value=3000 unit=rpm
